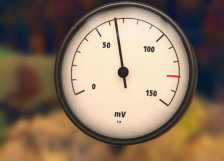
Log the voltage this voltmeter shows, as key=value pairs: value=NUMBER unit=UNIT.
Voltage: value=65 unit=mV
